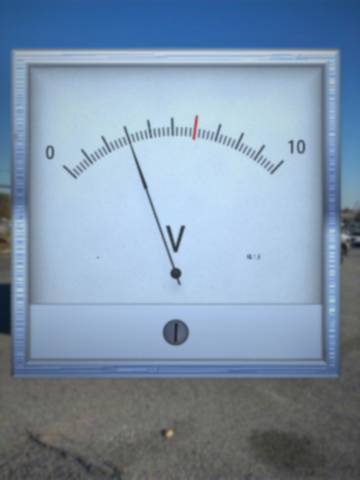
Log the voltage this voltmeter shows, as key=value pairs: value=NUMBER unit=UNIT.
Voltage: value=3 unit=V
